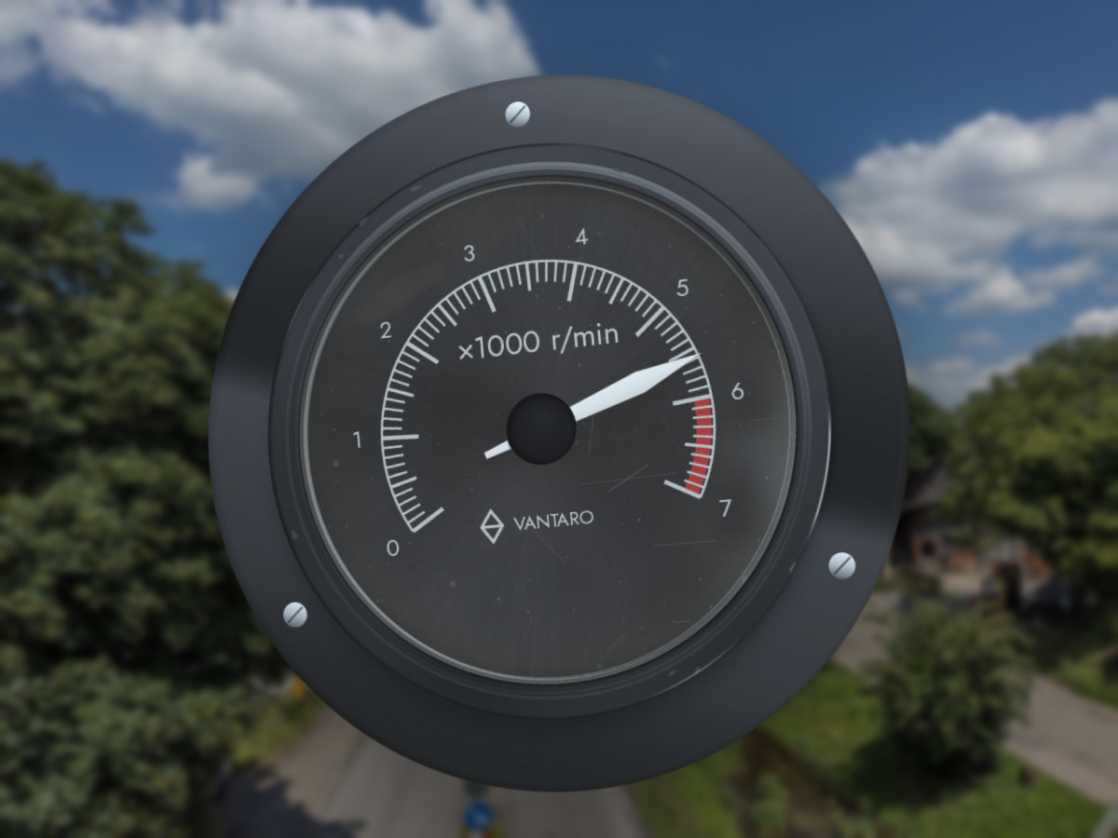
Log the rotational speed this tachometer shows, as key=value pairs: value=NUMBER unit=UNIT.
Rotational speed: value=5600 unit=rpm
